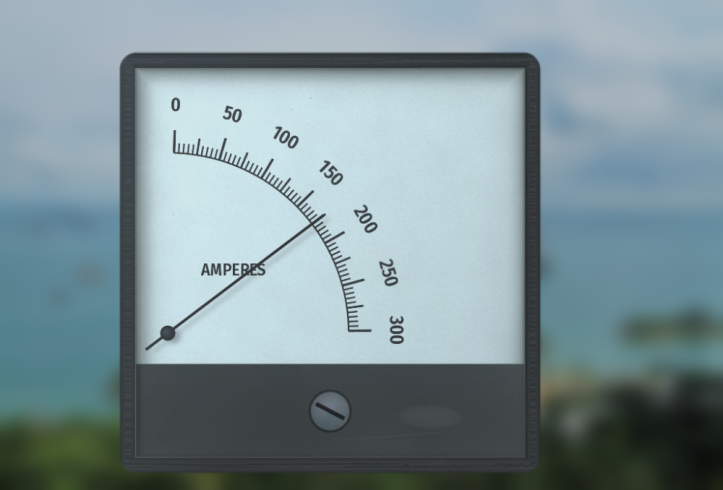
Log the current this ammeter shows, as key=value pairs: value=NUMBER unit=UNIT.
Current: value=175 unit=A
